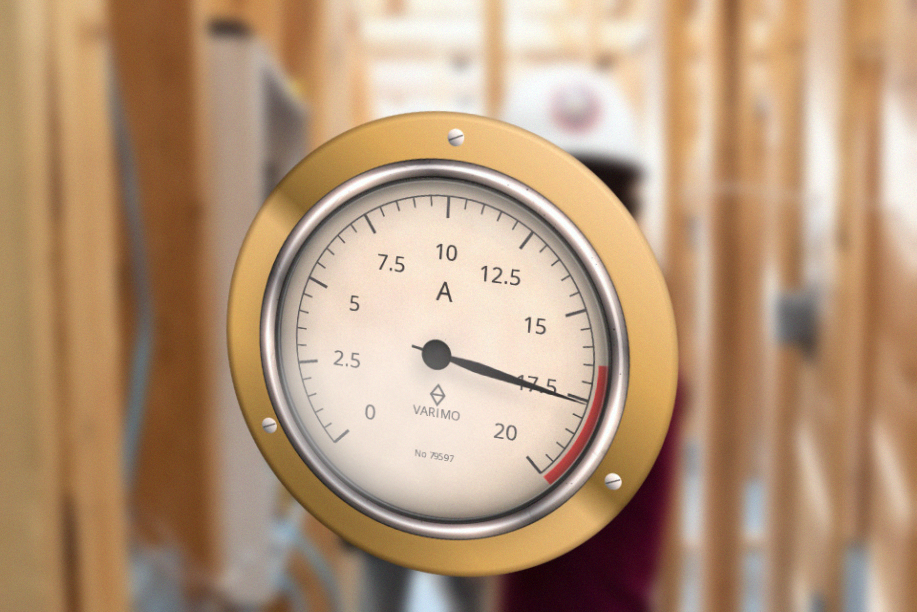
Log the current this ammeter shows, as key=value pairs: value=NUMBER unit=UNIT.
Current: value=17.5 unit=A
